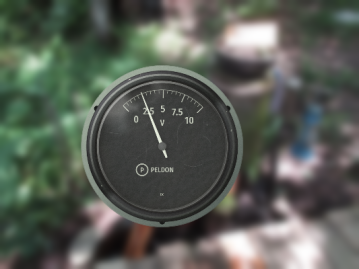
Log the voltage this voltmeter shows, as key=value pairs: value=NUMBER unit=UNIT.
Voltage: value=2.5 unit=V
